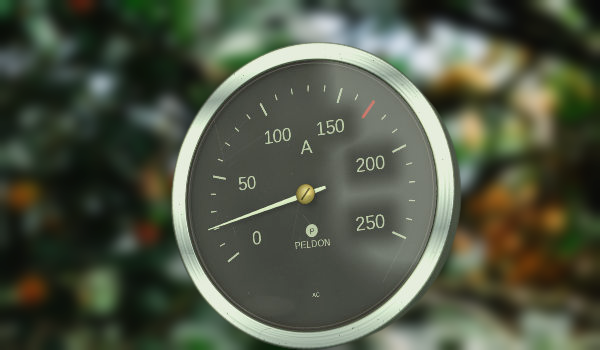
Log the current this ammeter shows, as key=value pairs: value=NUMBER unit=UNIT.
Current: value=20 unit=A
